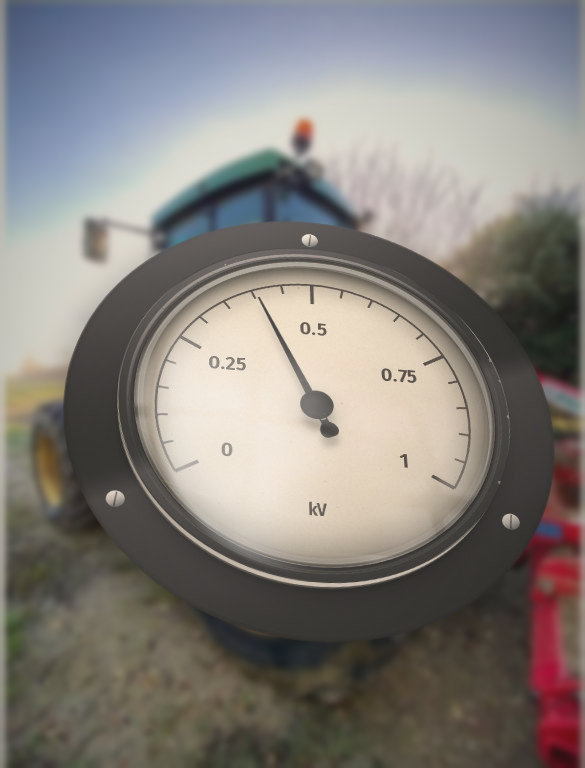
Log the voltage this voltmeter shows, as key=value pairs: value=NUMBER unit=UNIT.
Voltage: value=0.4 unit=kV
